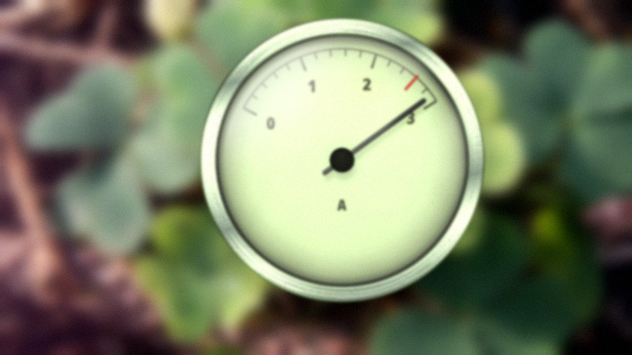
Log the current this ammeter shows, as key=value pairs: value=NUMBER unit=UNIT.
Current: value=2.9 unit=A
